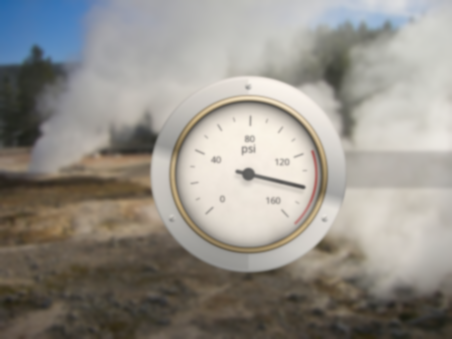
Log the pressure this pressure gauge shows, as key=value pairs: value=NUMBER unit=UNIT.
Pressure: value=140 unit=psi
